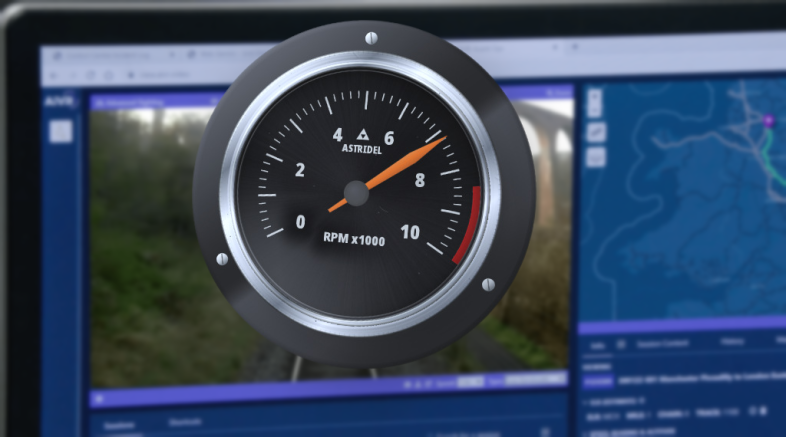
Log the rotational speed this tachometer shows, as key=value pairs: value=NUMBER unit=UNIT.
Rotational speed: value=7200 unit=rpm
